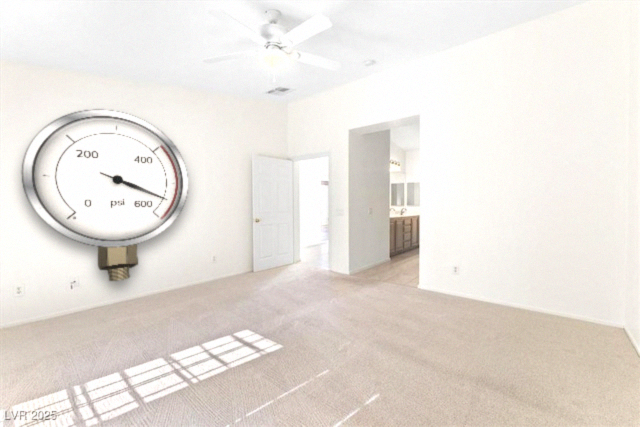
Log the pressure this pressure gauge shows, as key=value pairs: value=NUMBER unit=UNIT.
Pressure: value=550 unit=psi
